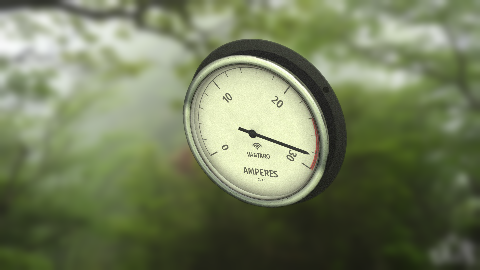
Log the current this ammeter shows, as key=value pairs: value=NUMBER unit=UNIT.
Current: value=28 unit=A
